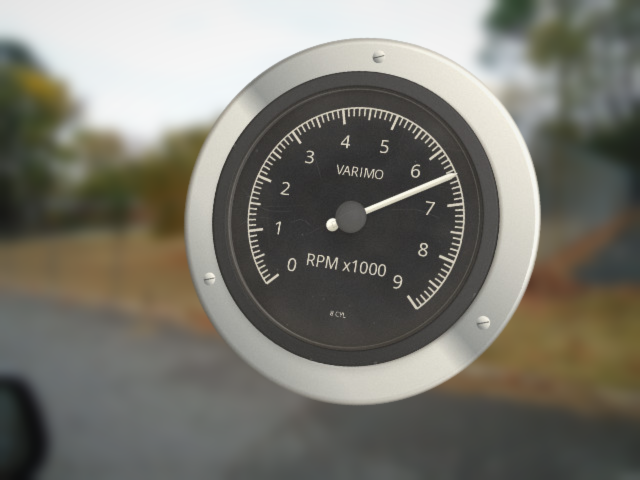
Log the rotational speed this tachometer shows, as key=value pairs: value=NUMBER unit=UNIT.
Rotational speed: value=6500 unit=rpm
